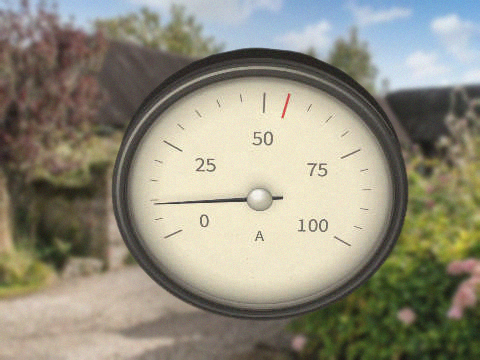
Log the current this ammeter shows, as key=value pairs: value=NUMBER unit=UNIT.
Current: value=10 unit=A
